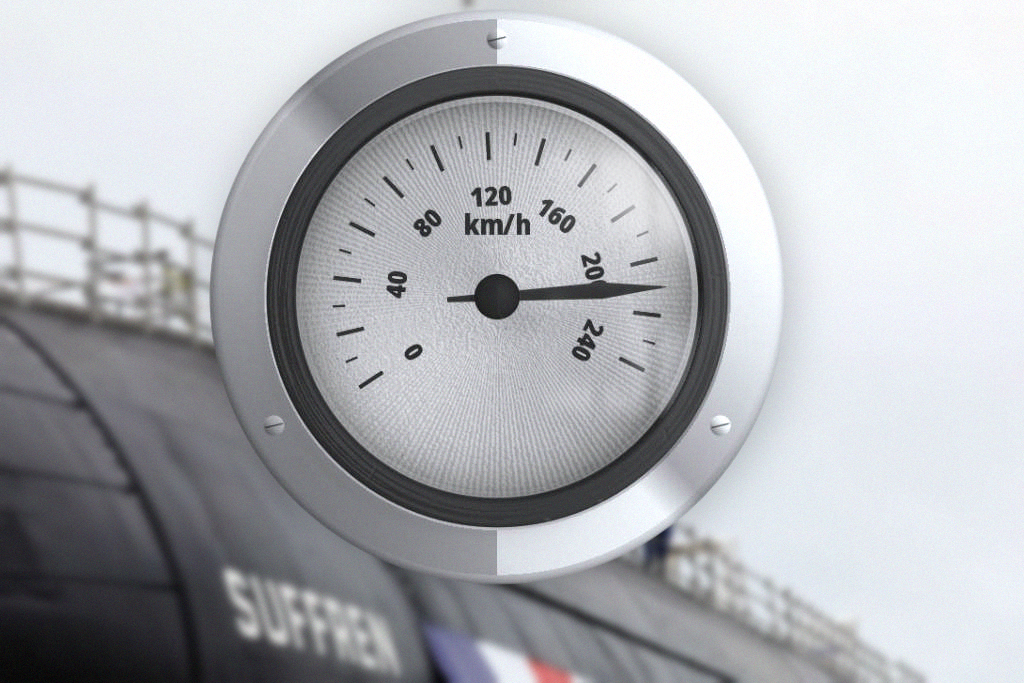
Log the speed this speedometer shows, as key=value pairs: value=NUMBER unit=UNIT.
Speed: value=210 unit=km/h
